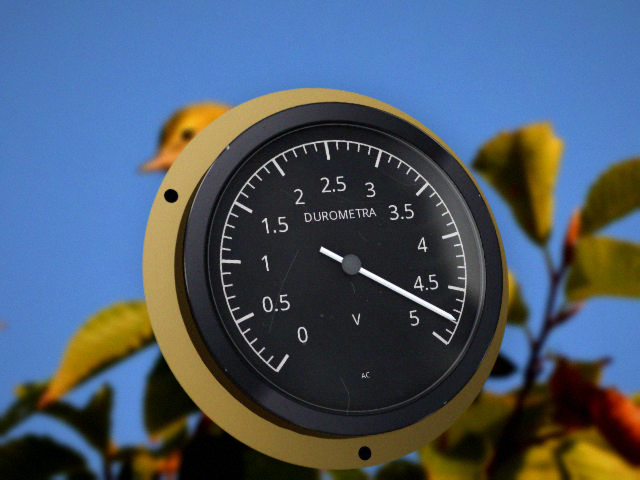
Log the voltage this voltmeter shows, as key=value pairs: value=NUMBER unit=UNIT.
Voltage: value=4.8 unit=V
